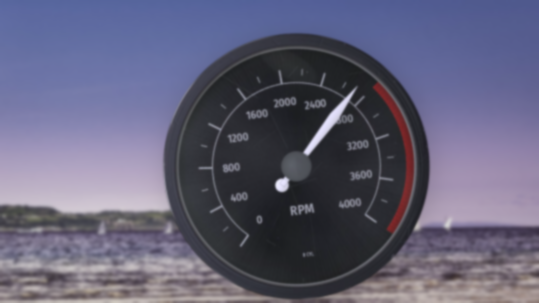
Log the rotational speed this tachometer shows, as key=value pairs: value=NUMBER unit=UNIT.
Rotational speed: value=2700 unit=rpm
